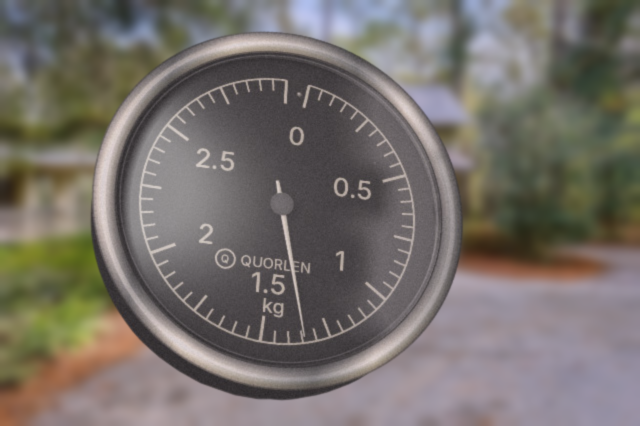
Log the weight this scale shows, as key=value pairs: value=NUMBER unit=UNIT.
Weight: value=1.35 unit=kg
